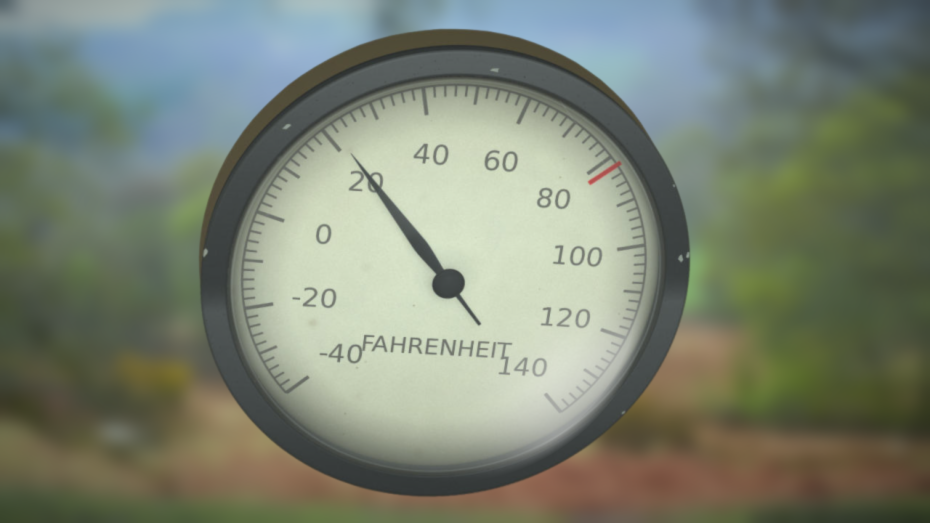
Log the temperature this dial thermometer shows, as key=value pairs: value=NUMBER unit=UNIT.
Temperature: value=22 unit=°F
